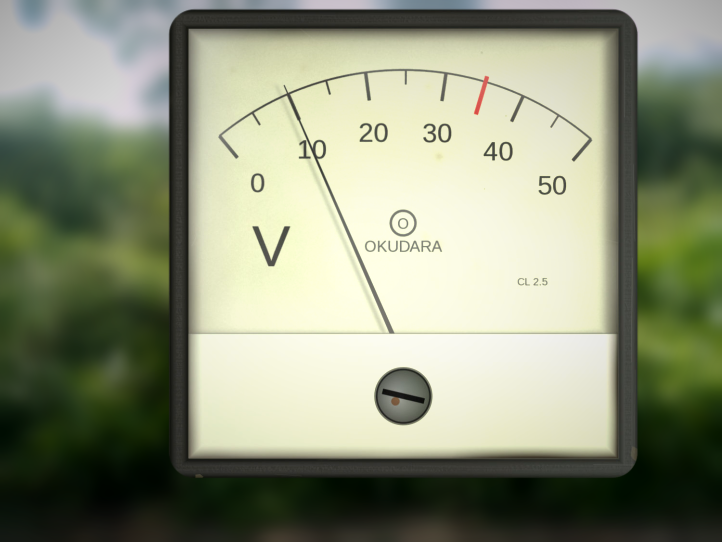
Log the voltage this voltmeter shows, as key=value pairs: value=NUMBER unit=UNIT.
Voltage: value=10 unit=V
